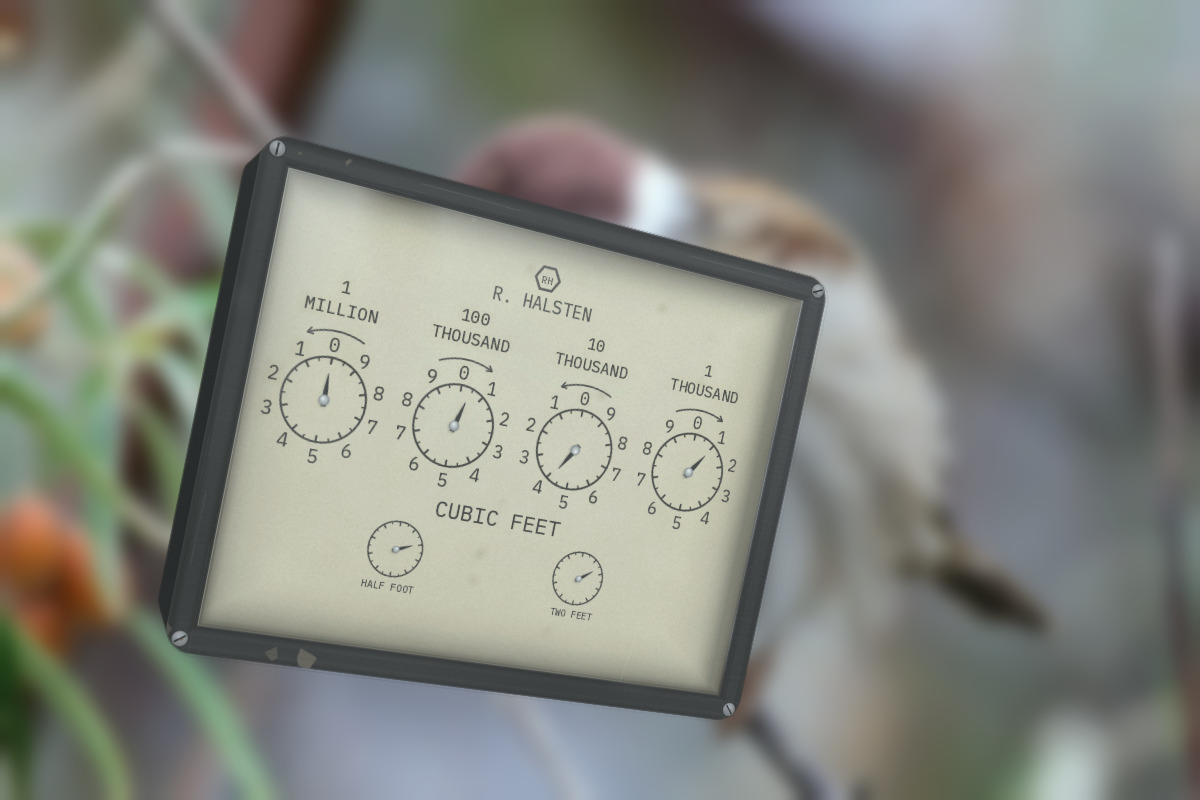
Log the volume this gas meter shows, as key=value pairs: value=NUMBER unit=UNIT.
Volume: value=4100 unit=ft³
